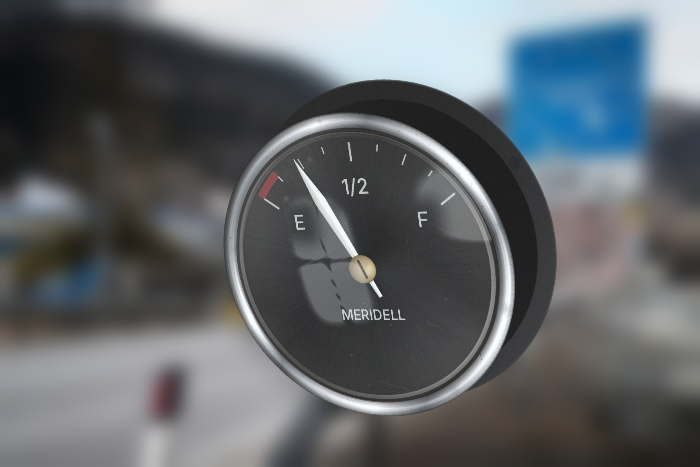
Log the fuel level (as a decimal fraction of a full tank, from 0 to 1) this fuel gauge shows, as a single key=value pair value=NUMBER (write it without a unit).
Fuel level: value=0.25
